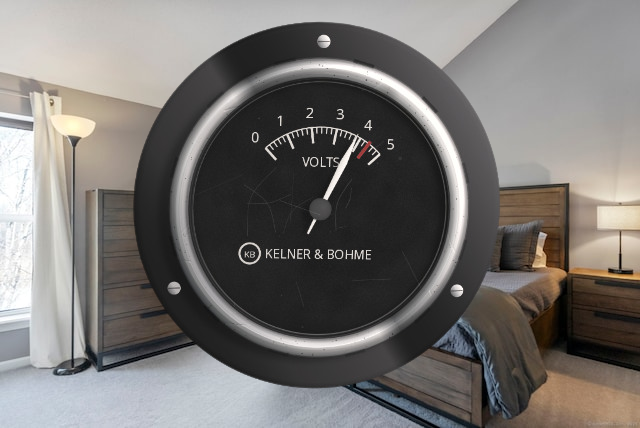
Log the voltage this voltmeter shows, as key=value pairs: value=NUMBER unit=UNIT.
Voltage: value=3.8 unit=V
